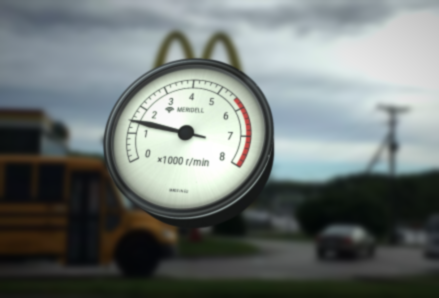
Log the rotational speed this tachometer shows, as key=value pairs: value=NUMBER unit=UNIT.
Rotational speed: value=1400 unit=rpm
